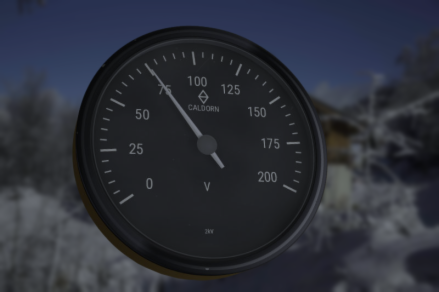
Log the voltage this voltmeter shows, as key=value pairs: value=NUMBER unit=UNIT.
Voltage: value=75 unit=V
